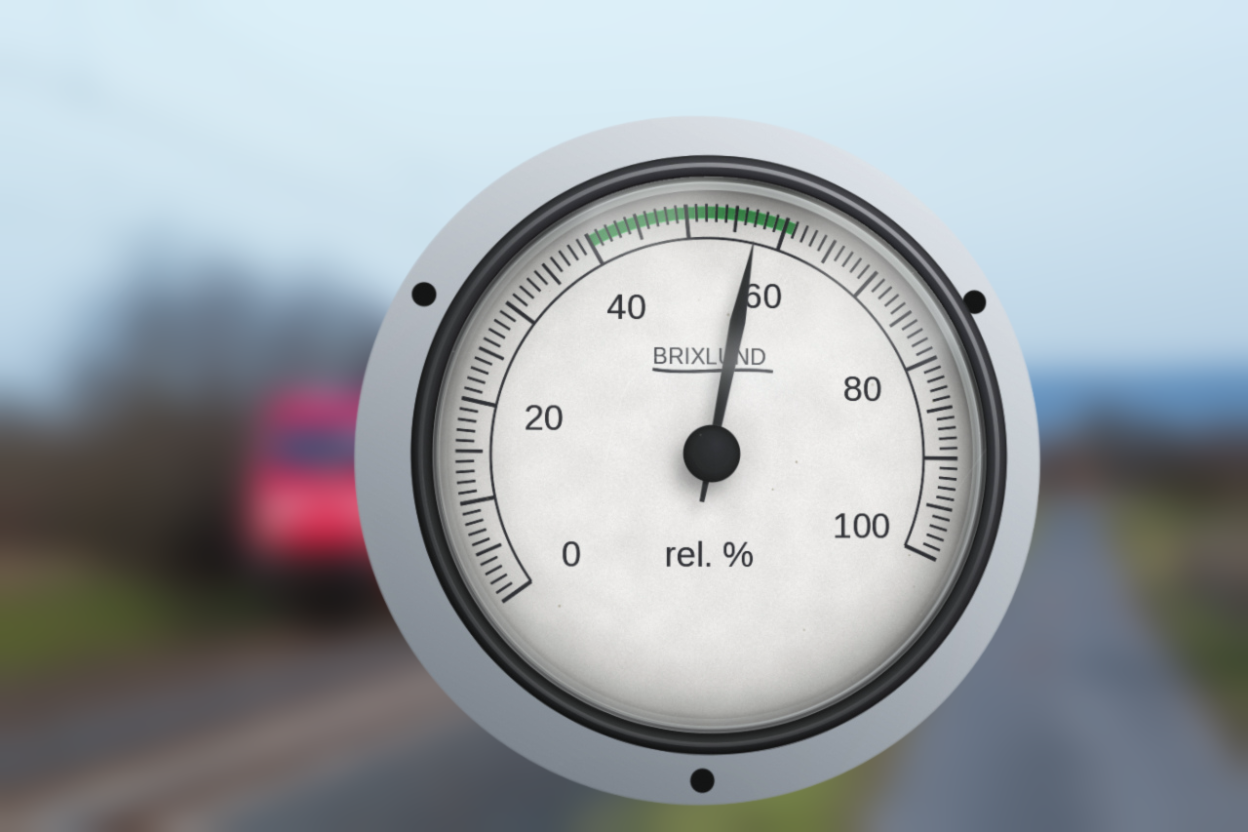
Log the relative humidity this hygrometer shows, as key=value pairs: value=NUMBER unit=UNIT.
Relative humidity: value=57 unit=%
